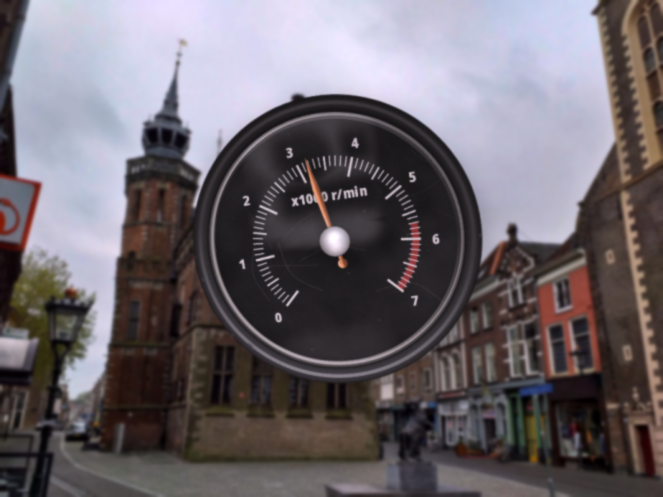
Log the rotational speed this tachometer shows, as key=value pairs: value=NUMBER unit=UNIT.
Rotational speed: value=3200 unit=rpm
